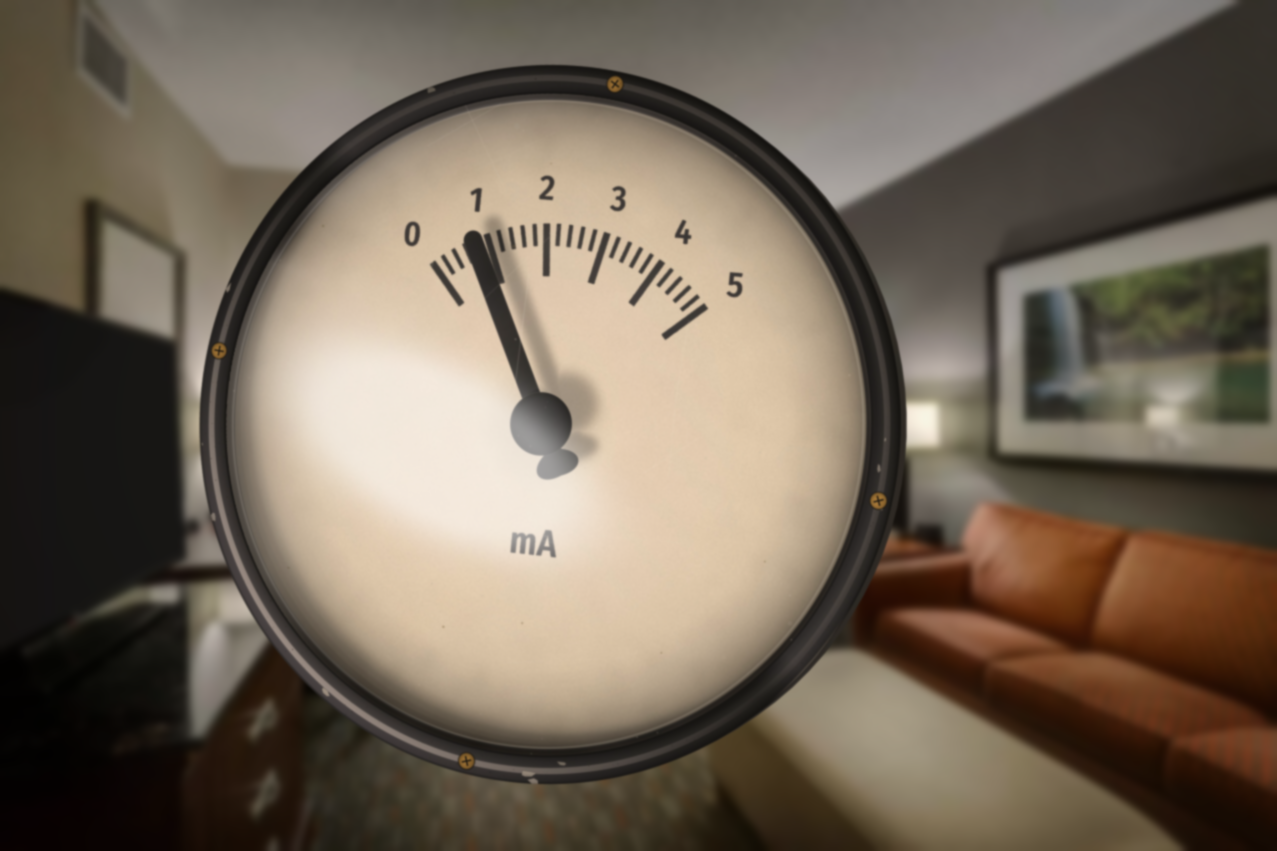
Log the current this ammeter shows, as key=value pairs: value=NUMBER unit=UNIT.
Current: value=0.8 unit=mA
